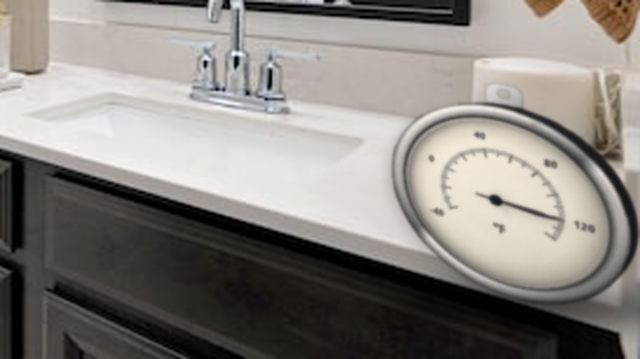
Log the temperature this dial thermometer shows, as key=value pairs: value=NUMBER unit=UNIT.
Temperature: value=120 unit=°F
